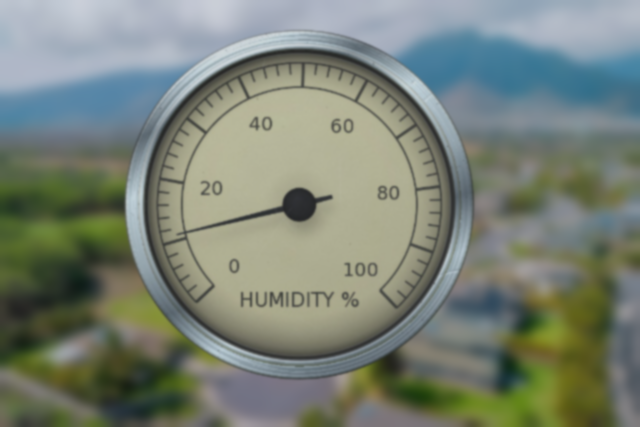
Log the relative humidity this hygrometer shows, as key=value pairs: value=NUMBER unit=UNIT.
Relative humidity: value=11 unit=%
